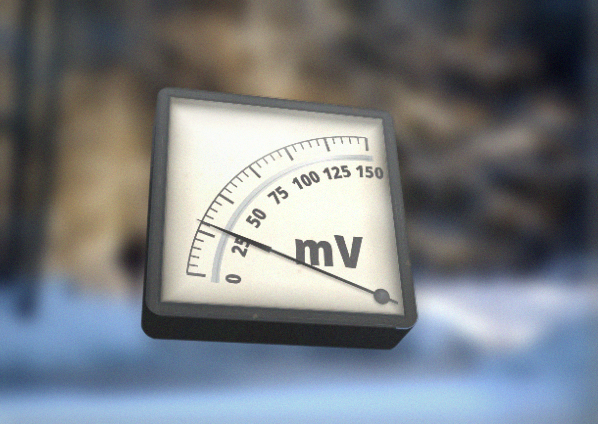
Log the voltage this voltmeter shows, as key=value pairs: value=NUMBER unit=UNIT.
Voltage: value=30 unit=mV
